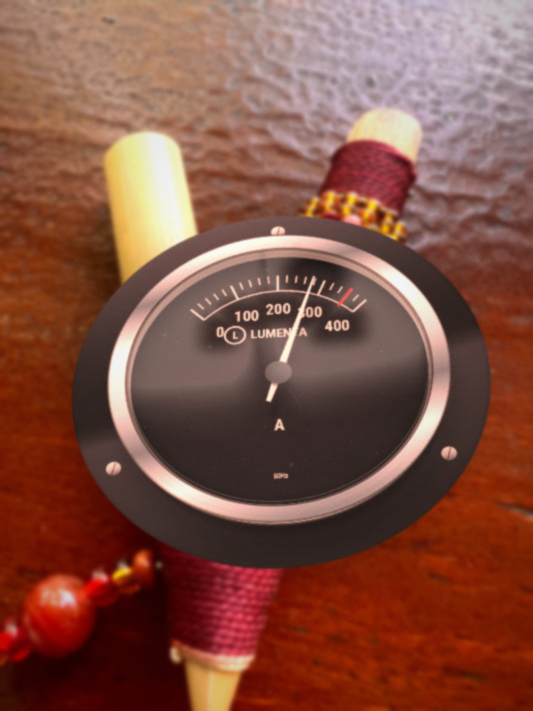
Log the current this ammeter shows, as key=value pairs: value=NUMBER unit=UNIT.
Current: value=280 unit=A
